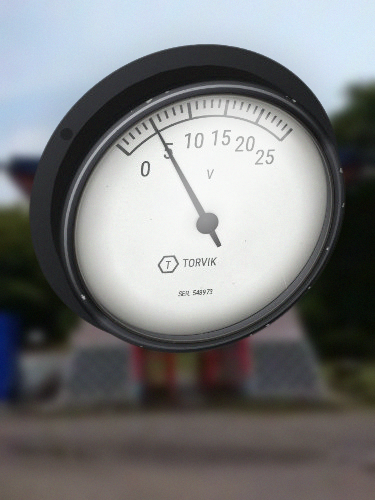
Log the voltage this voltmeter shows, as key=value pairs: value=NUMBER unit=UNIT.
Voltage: value=5 unit=V
